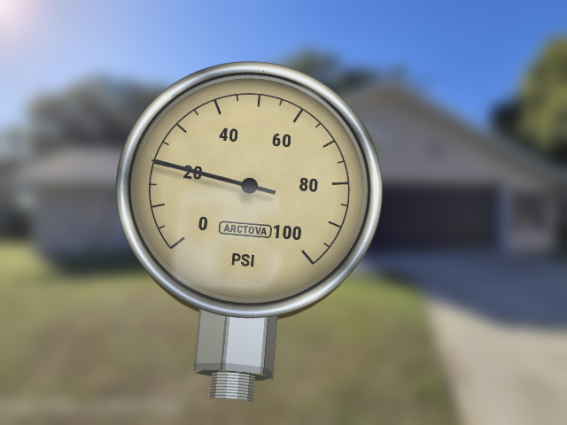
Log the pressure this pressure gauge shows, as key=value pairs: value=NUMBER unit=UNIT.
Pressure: value=20 unit=psi
